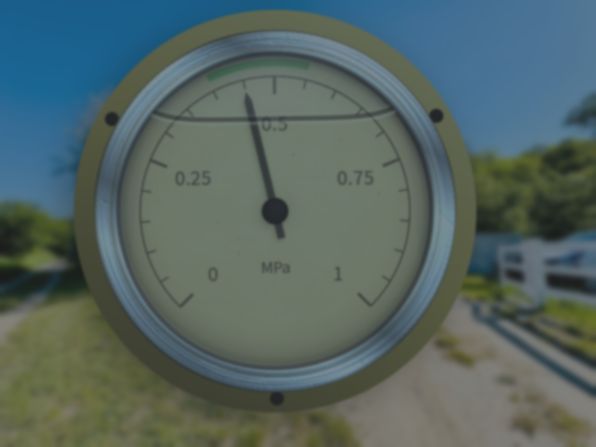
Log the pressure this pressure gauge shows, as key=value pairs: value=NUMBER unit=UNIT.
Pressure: value=0.45 unit=MPa
